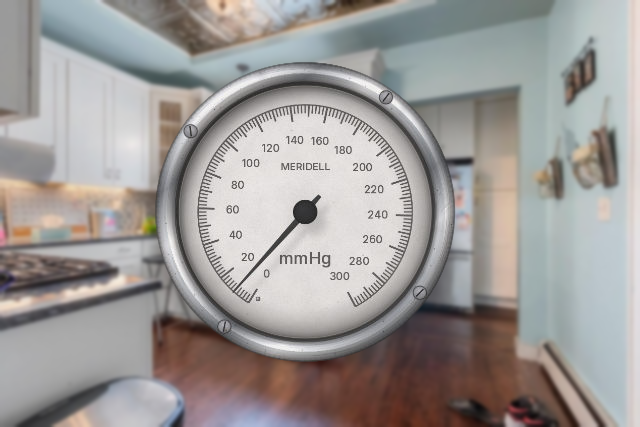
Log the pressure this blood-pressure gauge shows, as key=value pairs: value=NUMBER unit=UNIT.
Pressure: value=10 unit=mmHg
